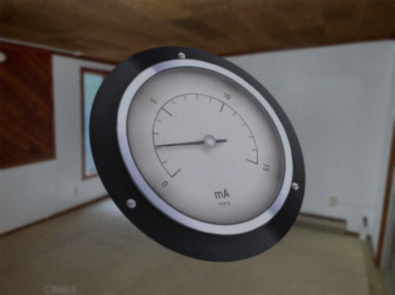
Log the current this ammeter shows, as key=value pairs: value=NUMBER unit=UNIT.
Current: value=2 unit=mA
